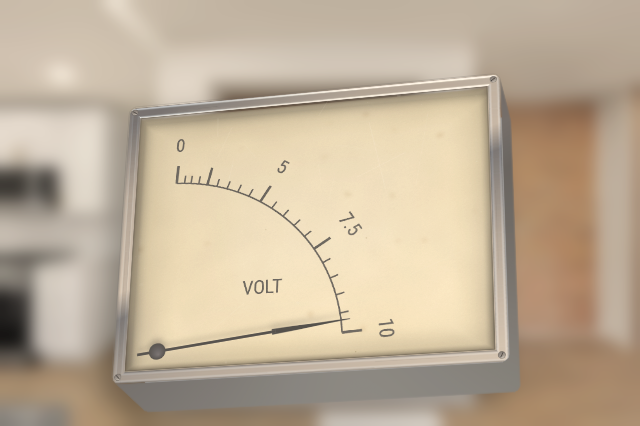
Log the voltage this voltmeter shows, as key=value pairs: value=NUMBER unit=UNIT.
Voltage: value=9.75 unit=V
